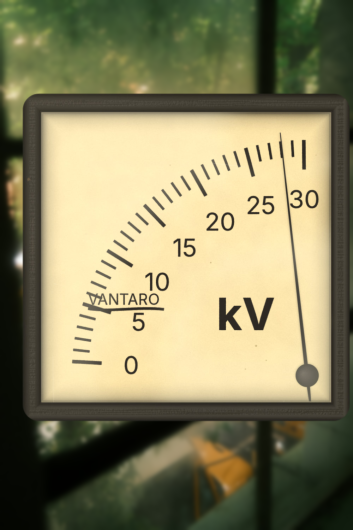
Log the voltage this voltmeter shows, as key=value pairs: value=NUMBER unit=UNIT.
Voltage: value=28 unit=kV
